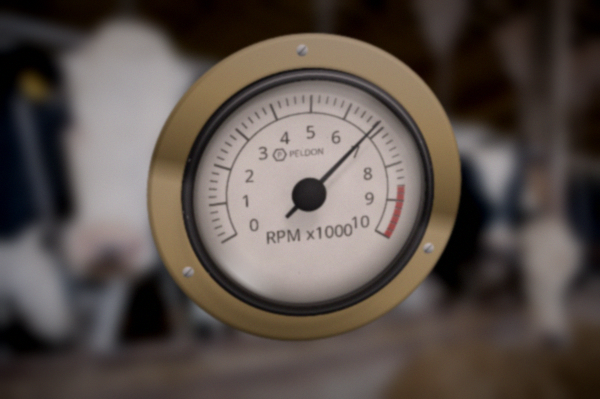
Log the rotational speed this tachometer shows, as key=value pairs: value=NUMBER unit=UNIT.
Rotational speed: value=6800 unit=rpm
